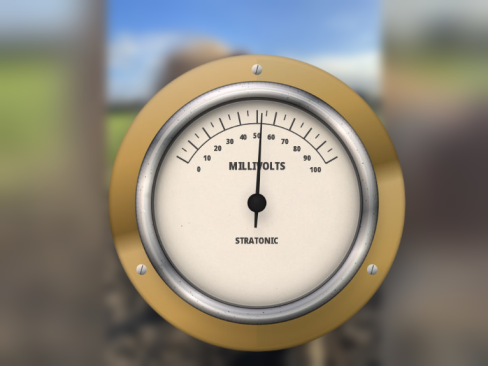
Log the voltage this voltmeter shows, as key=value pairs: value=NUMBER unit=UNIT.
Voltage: value=52.5 unit=mV
